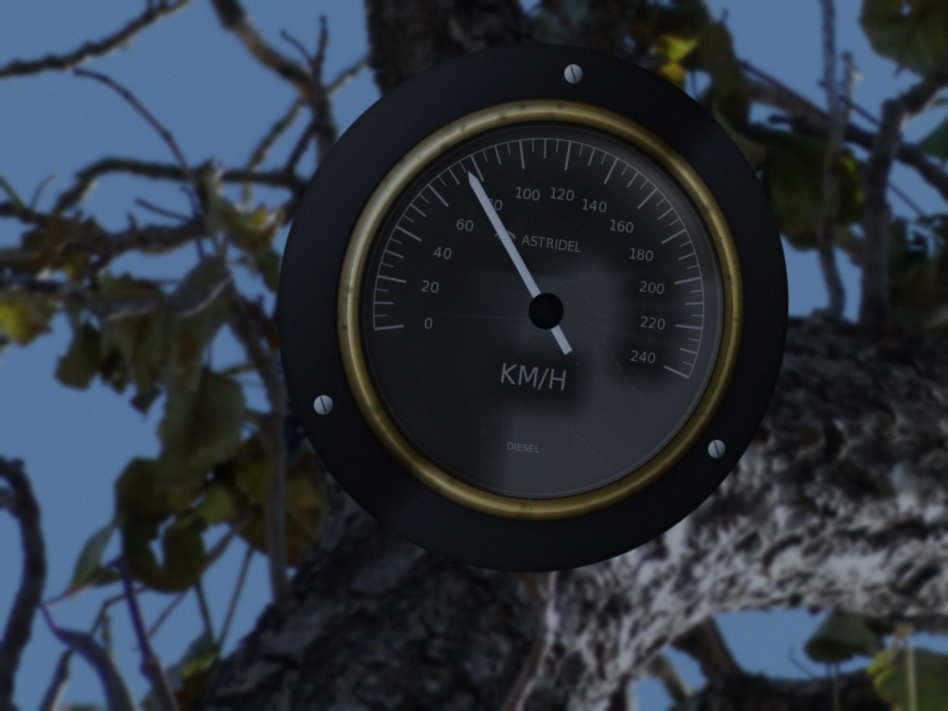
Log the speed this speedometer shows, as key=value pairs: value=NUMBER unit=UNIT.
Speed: value=75 unit=km/h
